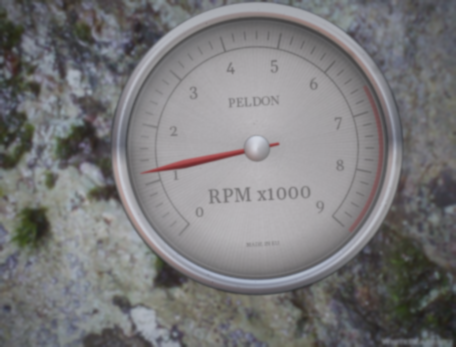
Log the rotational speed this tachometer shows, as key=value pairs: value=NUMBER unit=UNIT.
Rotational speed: value=1200 unit=rpm
